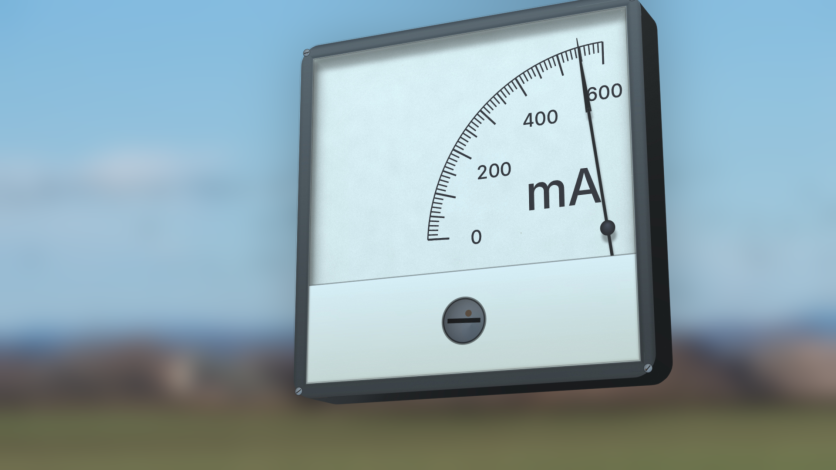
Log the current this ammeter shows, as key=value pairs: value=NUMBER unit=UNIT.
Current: value=550 unit=mA
